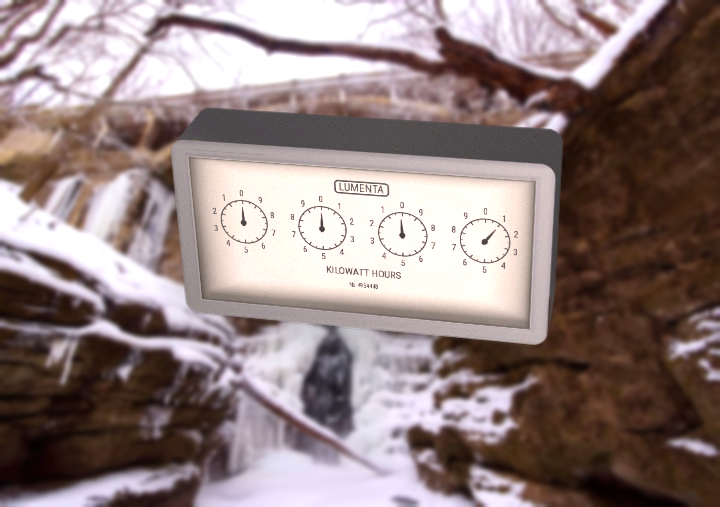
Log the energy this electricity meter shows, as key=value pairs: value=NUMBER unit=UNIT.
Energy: value=1 unit=kWh
